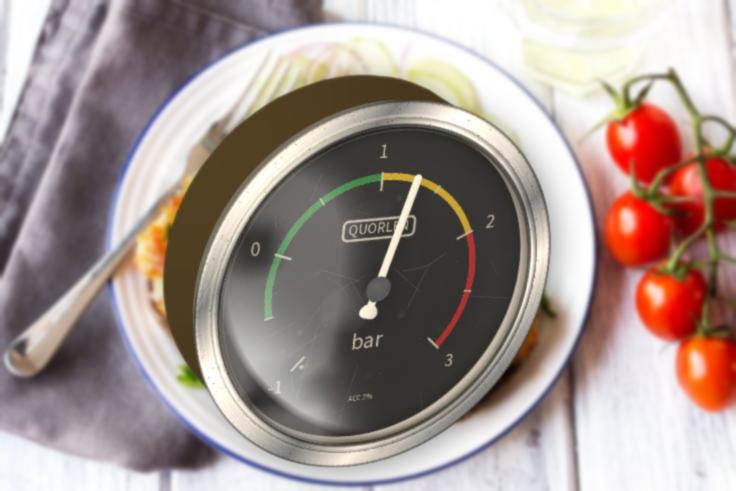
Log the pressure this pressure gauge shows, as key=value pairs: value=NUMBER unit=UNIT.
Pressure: value=1.25 unit=bar
